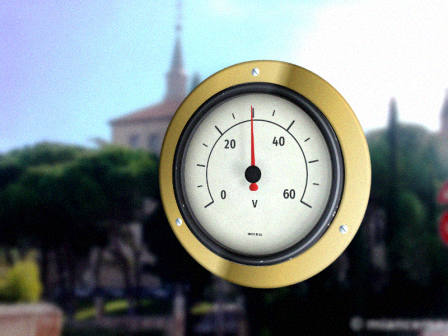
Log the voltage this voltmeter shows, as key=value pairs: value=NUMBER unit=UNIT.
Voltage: value=30 unit=V
